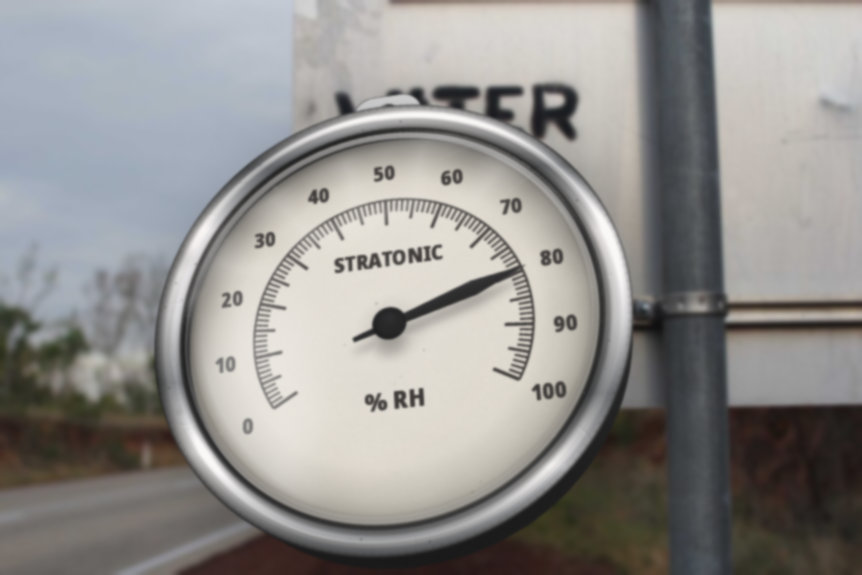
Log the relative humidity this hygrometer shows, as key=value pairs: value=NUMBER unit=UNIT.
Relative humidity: value=80 unit=%
